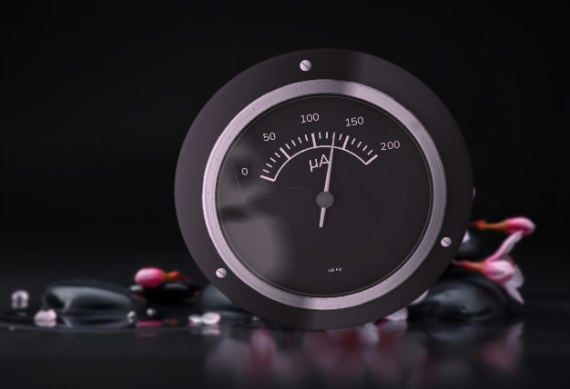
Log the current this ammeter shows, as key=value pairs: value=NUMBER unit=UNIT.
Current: value=130 unit=µA
